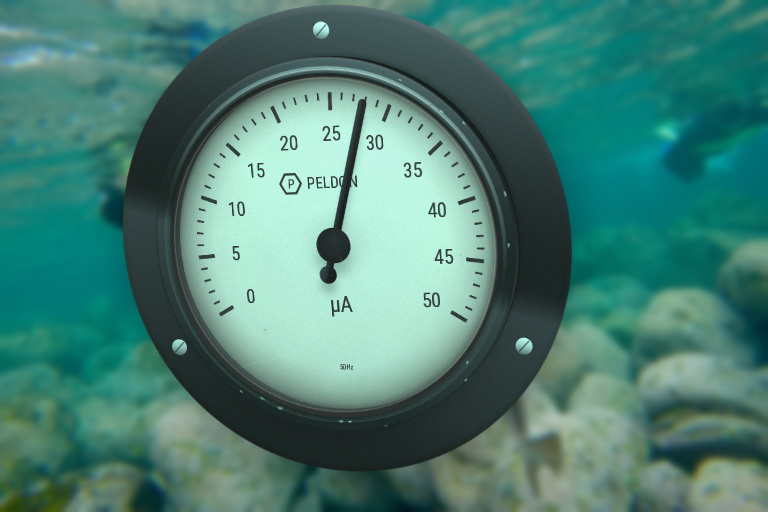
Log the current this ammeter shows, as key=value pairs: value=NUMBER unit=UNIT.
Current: value=28 unit=µA
